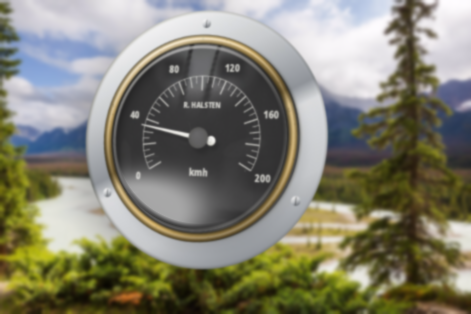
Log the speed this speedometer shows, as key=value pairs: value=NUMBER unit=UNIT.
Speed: value=35 unit=km/h
